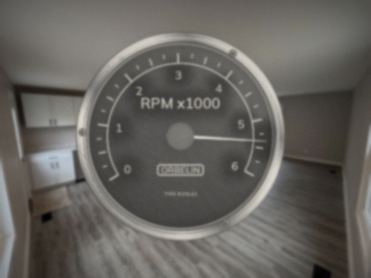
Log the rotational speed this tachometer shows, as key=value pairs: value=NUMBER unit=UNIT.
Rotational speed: value=5375 unit=rpm
